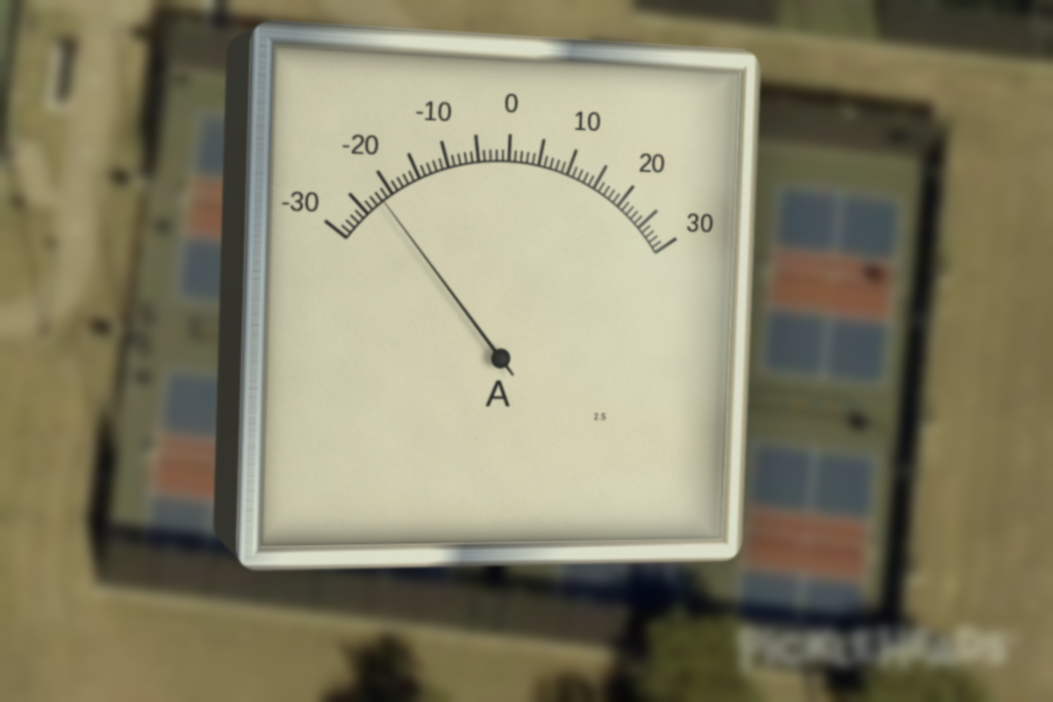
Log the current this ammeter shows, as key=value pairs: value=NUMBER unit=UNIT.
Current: value=-22 unit=A
